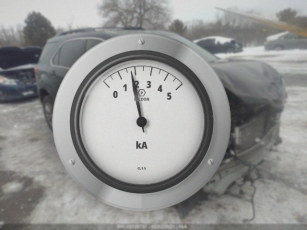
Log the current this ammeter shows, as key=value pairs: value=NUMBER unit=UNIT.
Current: value=1.75 unit=kA
